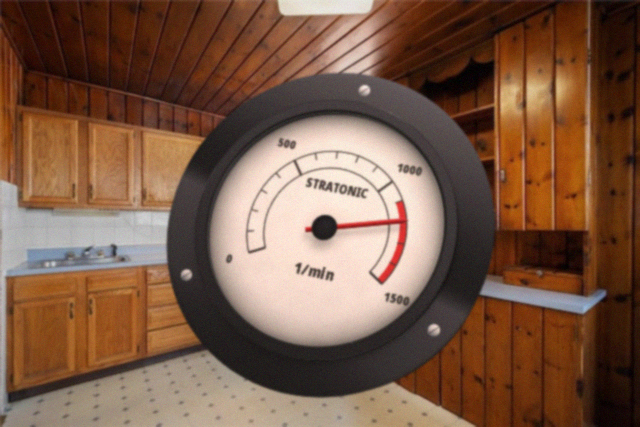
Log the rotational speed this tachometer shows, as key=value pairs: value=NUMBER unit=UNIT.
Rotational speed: value=1200 unit=rpm
